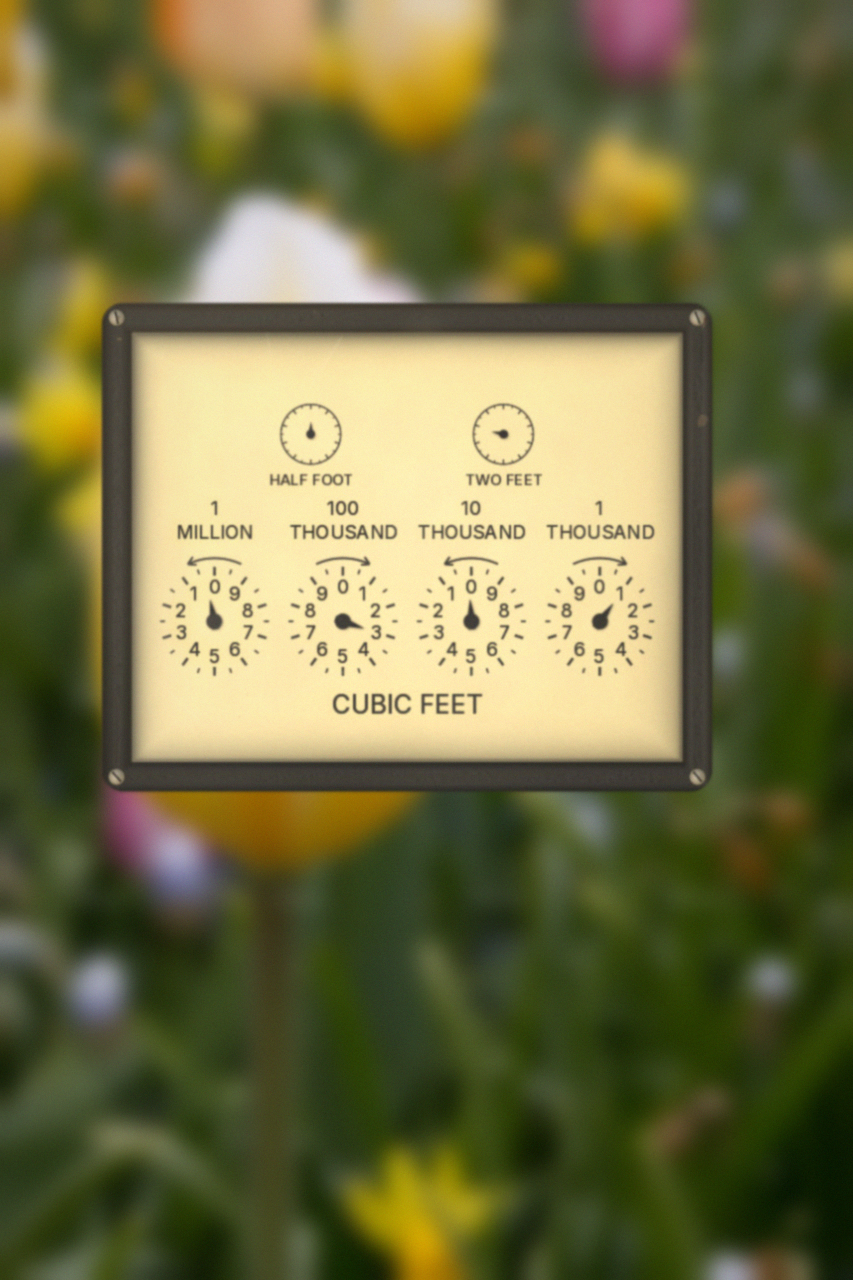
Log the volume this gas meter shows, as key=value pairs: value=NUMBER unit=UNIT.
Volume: value=30100 unit=ft³
